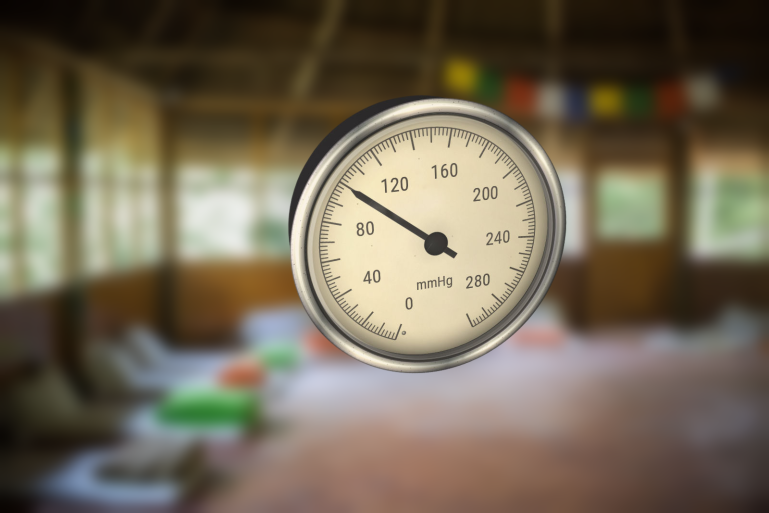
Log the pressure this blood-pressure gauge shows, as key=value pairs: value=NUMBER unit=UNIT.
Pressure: value=100 unit=mmHg
